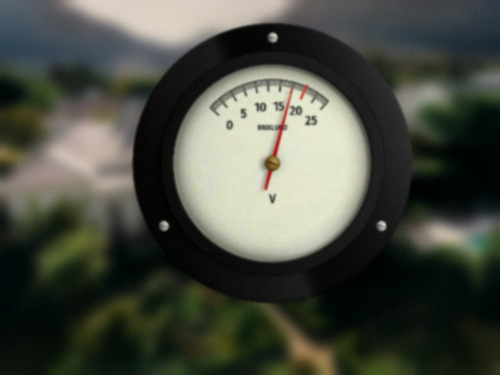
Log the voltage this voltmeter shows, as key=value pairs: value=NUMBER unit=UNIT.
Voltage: value=17.5 unit=V
